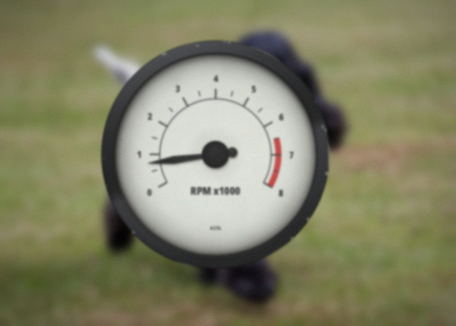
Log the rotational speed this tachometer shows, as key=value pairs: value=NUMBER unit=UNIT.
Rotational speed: value=750 unit=rpm
